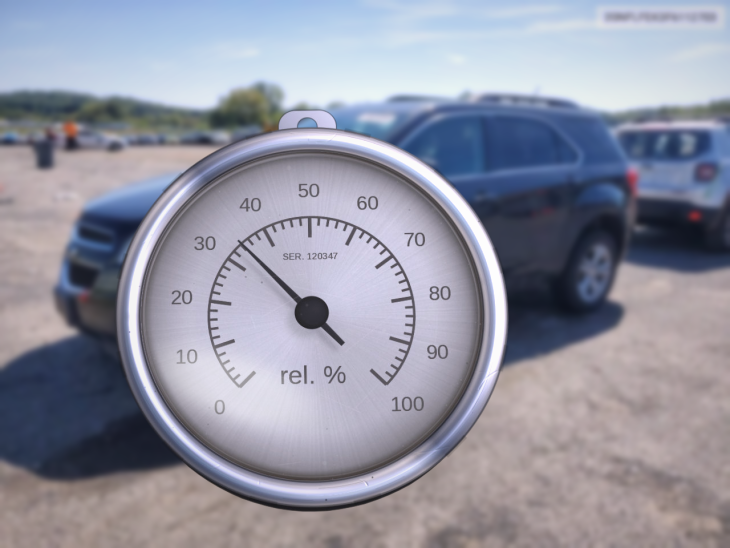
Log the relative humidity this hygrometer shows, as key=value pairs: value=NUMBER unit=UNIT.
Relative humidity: value=34 unit=%
